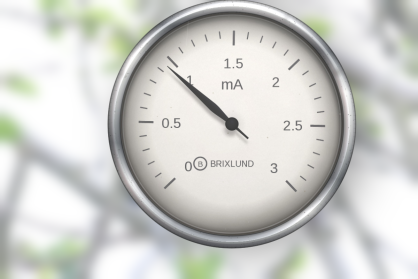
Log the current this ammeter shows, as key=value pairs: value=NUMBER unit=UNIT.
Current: value=0.95 unit=mA
